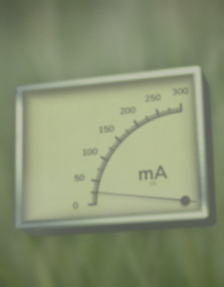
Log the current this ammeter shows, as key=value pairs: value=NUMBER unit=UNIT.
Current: value=25 unit=mA
